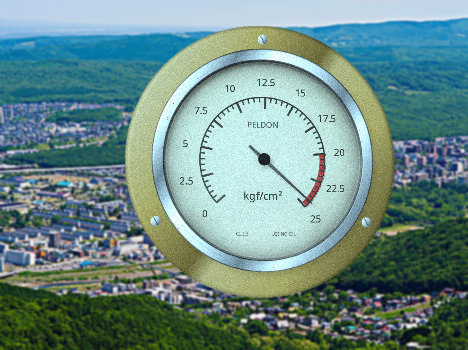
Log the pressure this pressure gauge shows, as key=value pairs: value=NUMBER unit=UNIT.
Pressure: value=24.5 unit=kg/cm²
